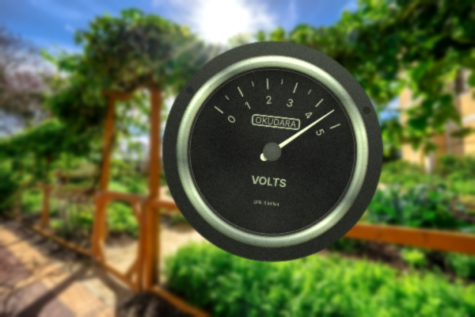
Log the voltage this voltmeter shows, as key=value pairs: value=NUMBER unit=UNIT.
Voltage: value=4.5 unit=V
